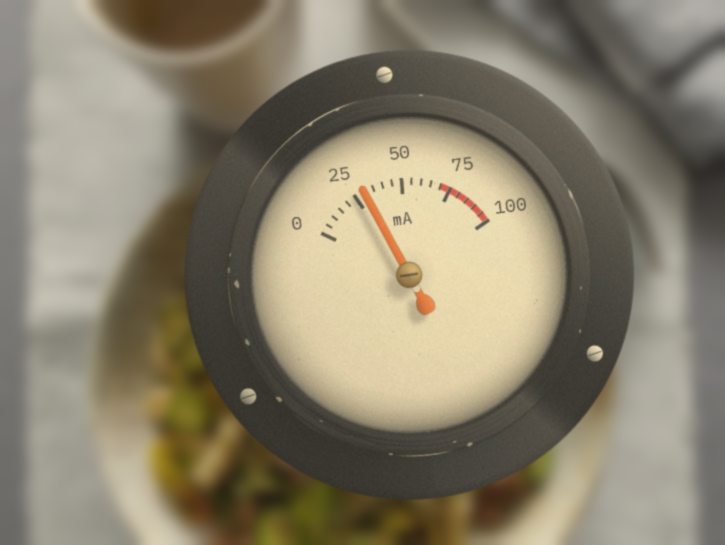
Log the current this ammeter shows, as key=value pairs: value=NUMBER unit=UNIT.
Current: value=30 unit=mA
